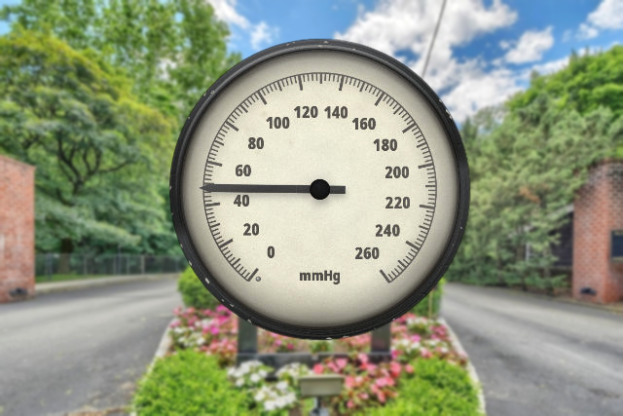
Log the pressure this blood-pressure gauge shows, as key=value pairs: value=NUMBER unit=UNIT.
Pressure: value=48 unit=mmHg
